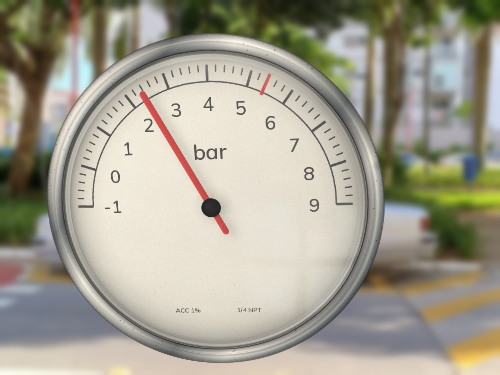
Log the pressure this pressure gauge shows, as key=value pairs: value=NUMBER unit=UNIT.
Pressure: value=2.4 unit=bar
